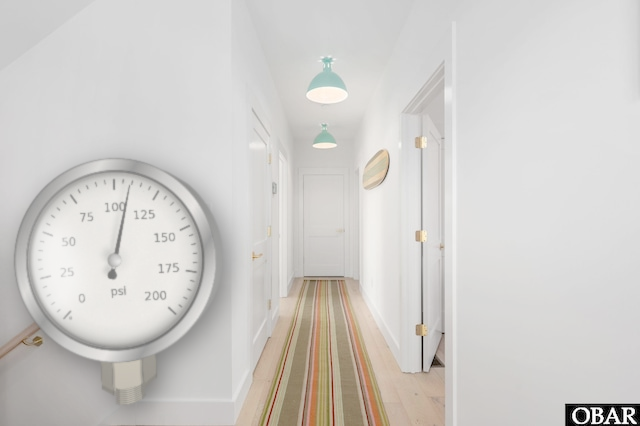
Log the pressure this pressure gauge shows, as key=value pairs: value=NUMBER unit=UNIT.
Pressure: value=110 unit=psi
